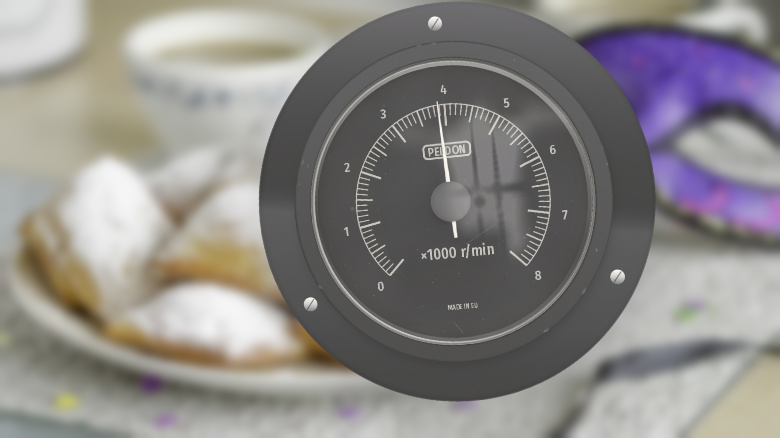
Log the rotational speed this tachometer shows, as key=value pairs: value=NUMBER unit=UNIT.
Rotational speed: value=3900 unit=rpm
